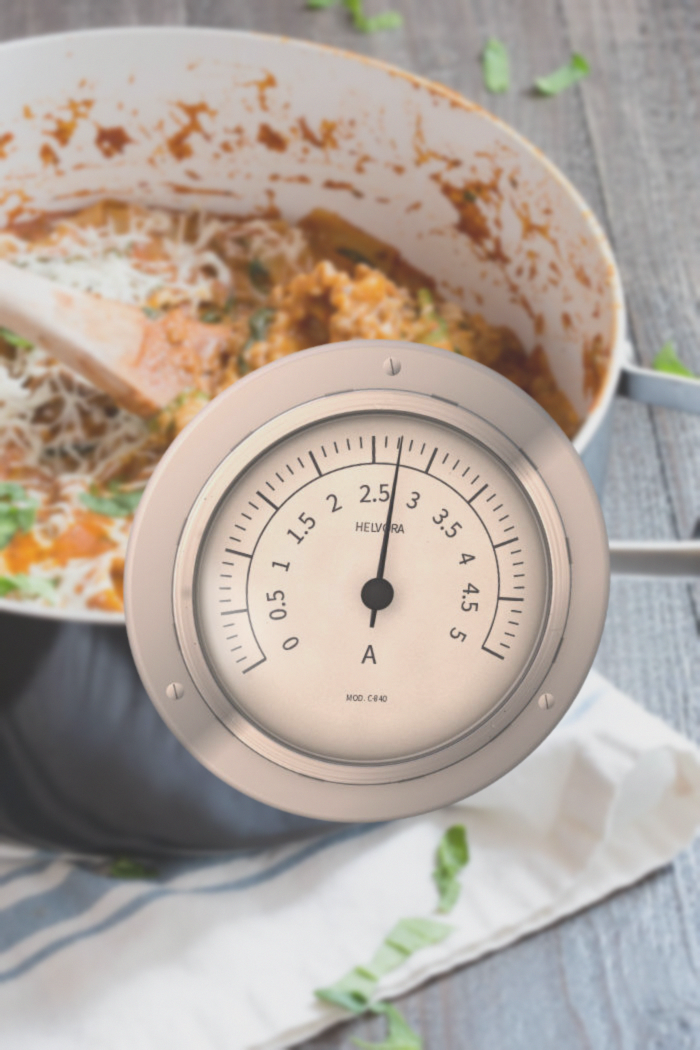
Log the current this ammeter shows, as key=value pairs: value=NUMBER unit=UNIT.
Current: value=2.7 unit=A
